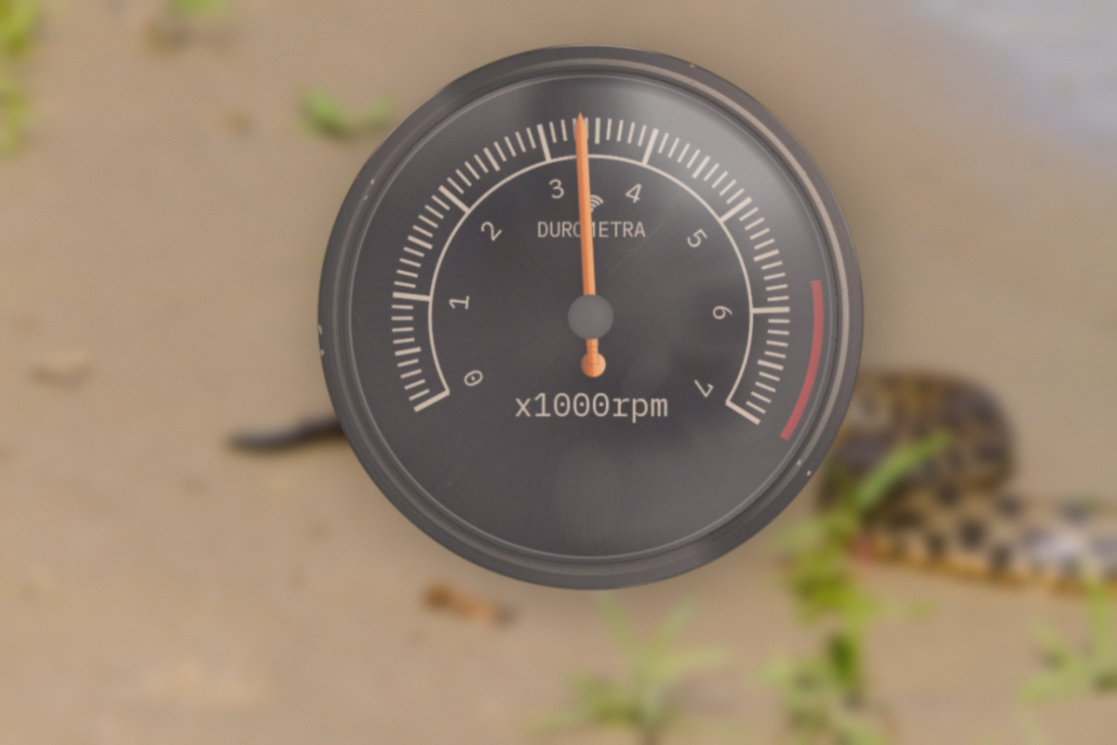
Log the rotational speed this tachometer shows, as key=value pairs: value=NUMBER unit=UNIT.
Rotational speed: value=3350 unit=rpm
